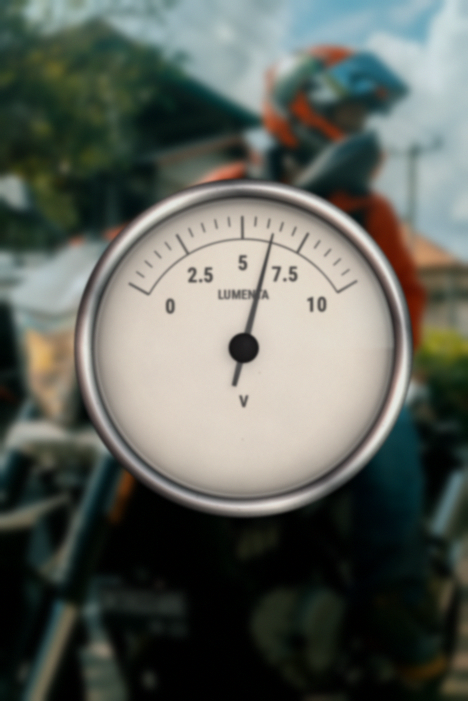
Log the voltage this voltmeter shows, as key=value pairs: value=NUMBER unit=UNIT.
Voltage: value=6.25 unit=V
